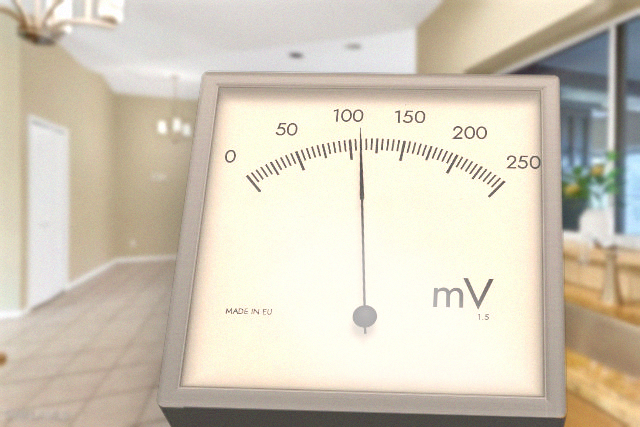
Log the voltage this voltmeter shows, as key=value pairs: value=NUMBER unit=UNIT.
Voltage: value=110 unit=mV
